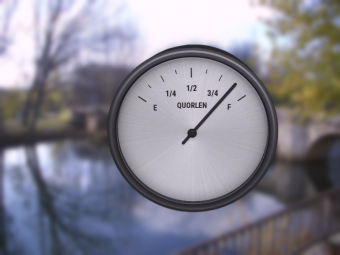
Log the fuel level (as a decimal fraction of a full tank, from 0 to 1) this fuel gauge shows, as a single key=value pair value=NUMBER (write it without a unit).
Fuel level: value=0.875
